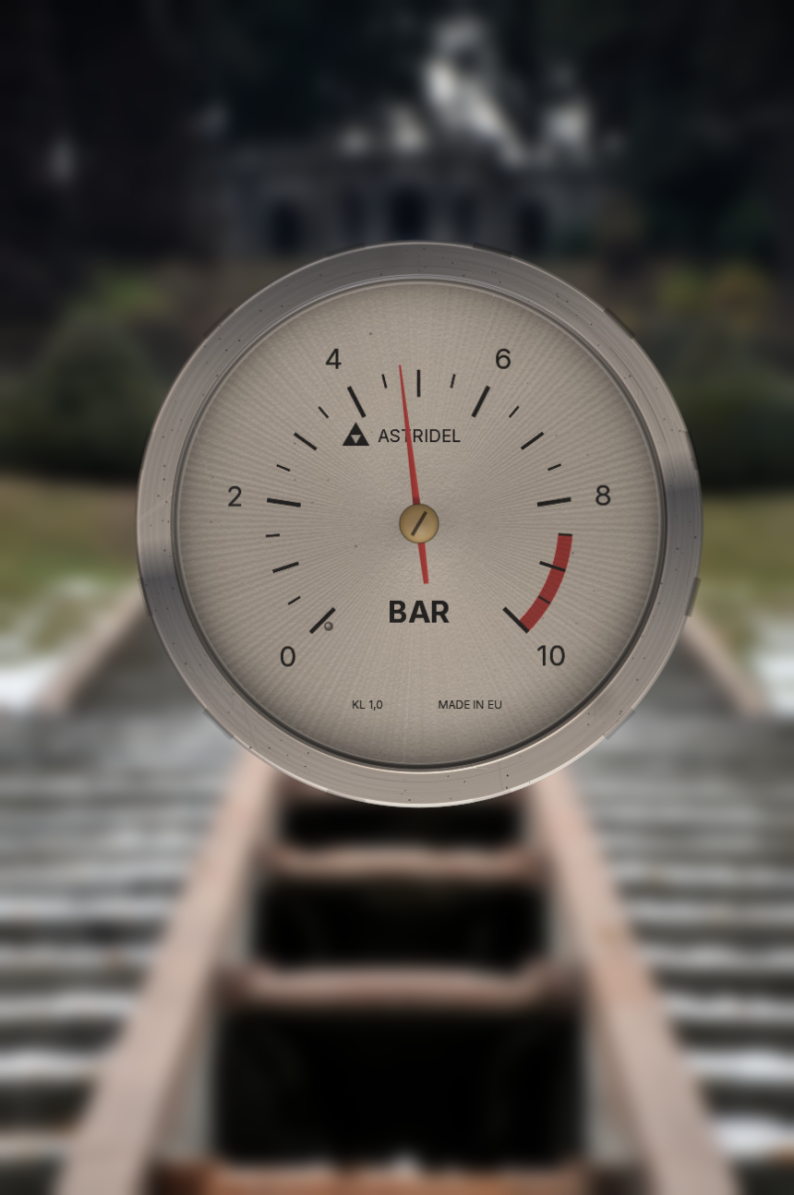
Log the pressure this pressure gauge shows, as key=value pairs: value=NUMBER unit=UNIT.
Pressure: value=4.75 unit=bar
